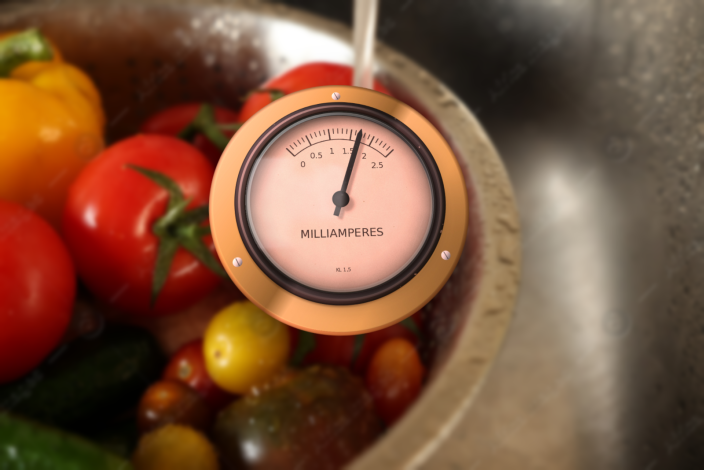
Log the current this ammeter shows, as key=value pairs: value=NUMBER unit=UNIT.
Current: value=1.7 unit=mA
